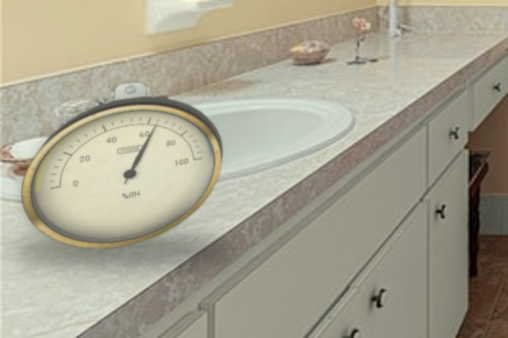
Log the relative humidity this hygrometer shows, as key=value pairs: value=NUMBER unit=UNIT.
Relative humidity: value=64 unit=%
